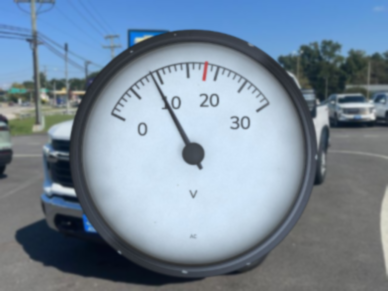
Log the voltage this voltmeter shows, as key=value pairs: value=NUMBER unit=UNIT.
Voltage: value=9 unit=V
